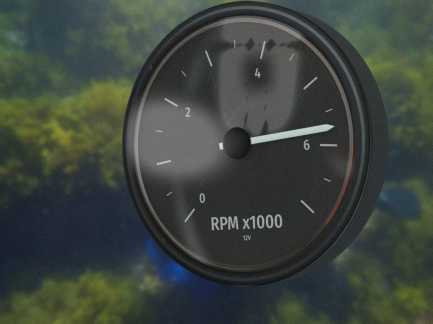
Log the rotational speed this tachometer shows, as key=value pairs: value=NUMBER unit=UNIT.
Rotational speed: value=5750 unit=rpm
